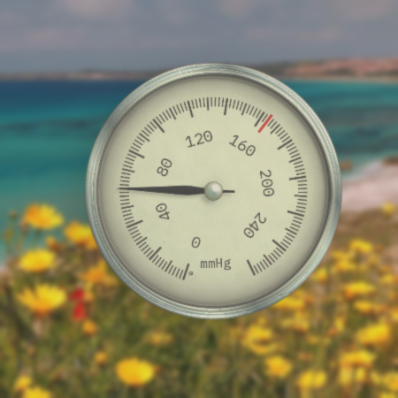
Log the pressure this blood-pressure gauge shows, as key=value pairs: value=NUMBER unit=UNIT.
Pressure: value=60 unit=mmHg
